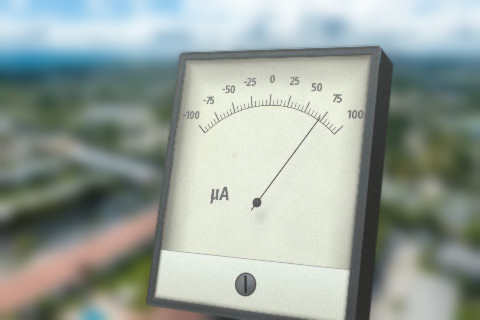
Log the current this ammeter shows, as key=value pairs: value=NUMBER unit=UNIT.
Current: value=75 unit=µA
